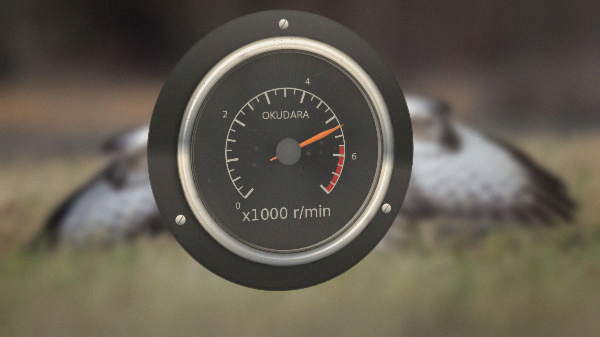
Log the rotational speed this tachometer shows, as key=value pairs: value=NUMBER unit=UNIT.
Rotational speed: value=5250 unit=rpm
